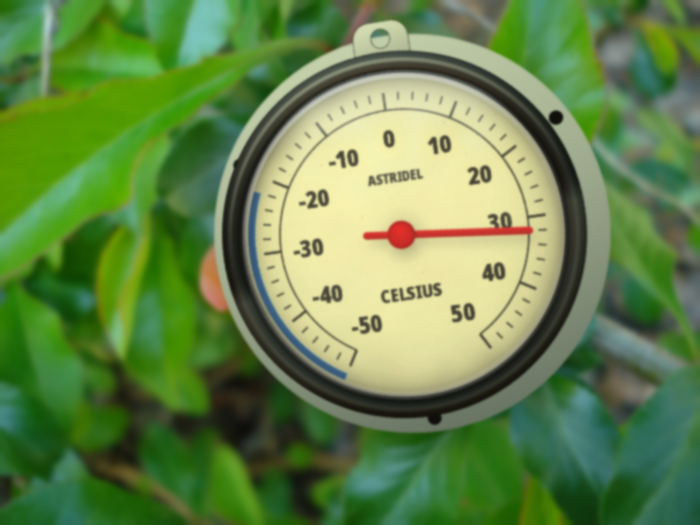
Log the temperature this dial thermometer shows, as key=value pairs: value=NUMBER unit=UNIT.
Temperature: value=32 unit=°C
